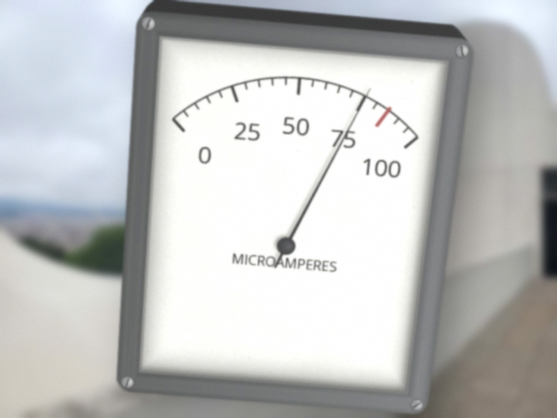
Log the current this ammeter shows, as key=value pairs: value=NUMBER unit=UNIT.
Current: value=75 unit=µA
